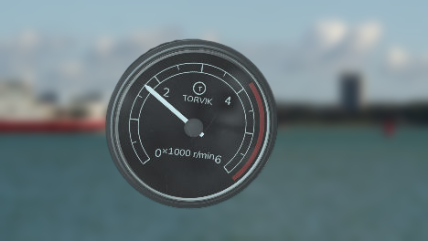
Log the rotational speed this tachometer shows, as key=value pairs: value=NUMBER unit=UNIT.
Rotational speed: value=1750 unit=rpm
